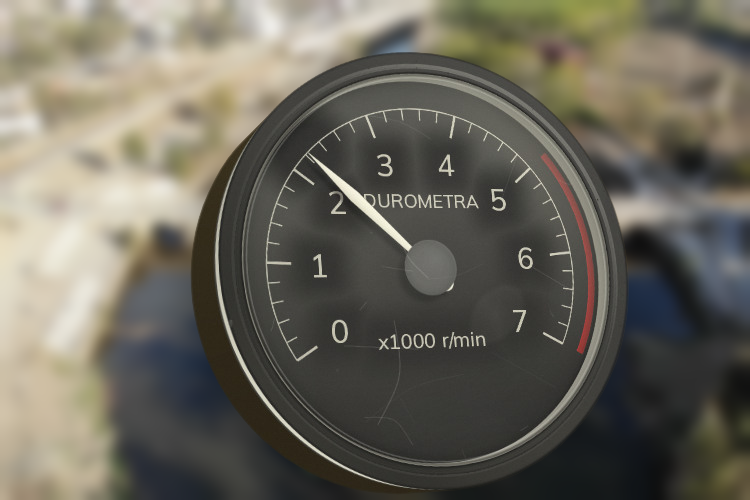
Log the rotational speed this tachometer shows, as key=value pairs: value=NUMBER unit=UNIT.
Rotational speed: value=2200 unit=rpm
